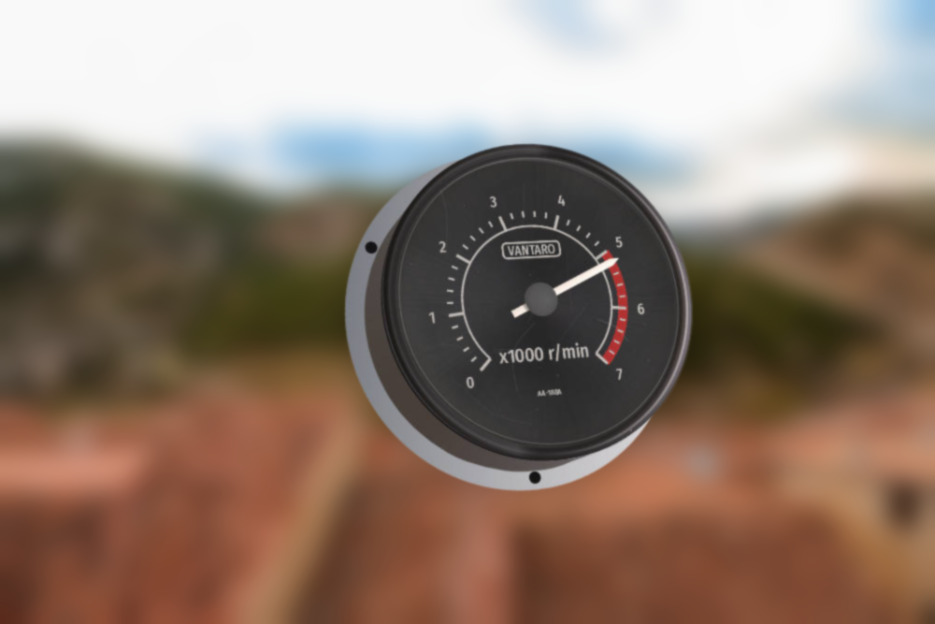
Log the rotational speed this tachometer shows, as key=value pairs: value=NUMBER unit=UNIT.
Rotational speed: value=5200 unit=rpm
